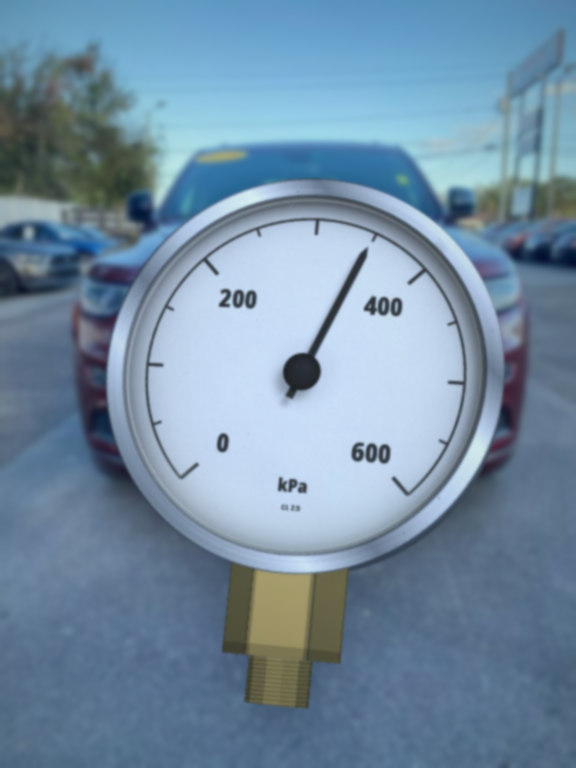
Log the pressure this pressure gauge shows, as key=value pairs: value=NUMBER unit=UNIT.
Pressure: value=350 unit=kPa
